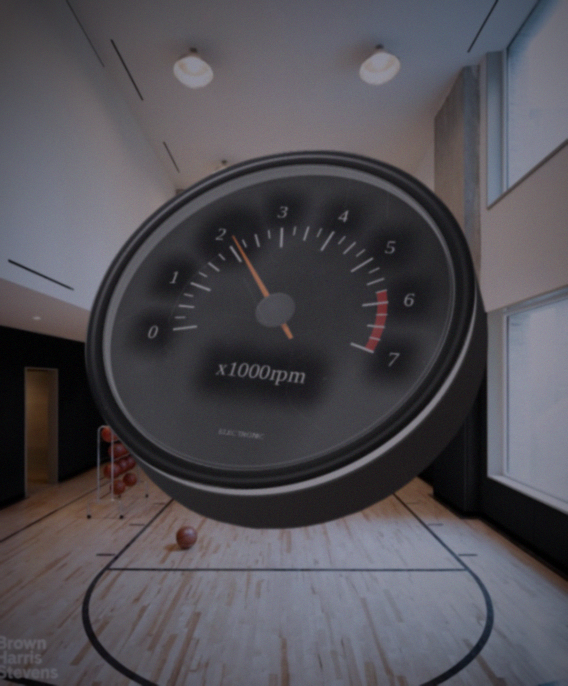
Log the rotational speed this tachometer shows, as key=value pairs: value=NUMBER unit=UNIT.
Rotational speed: value=2125 unit=rpm
